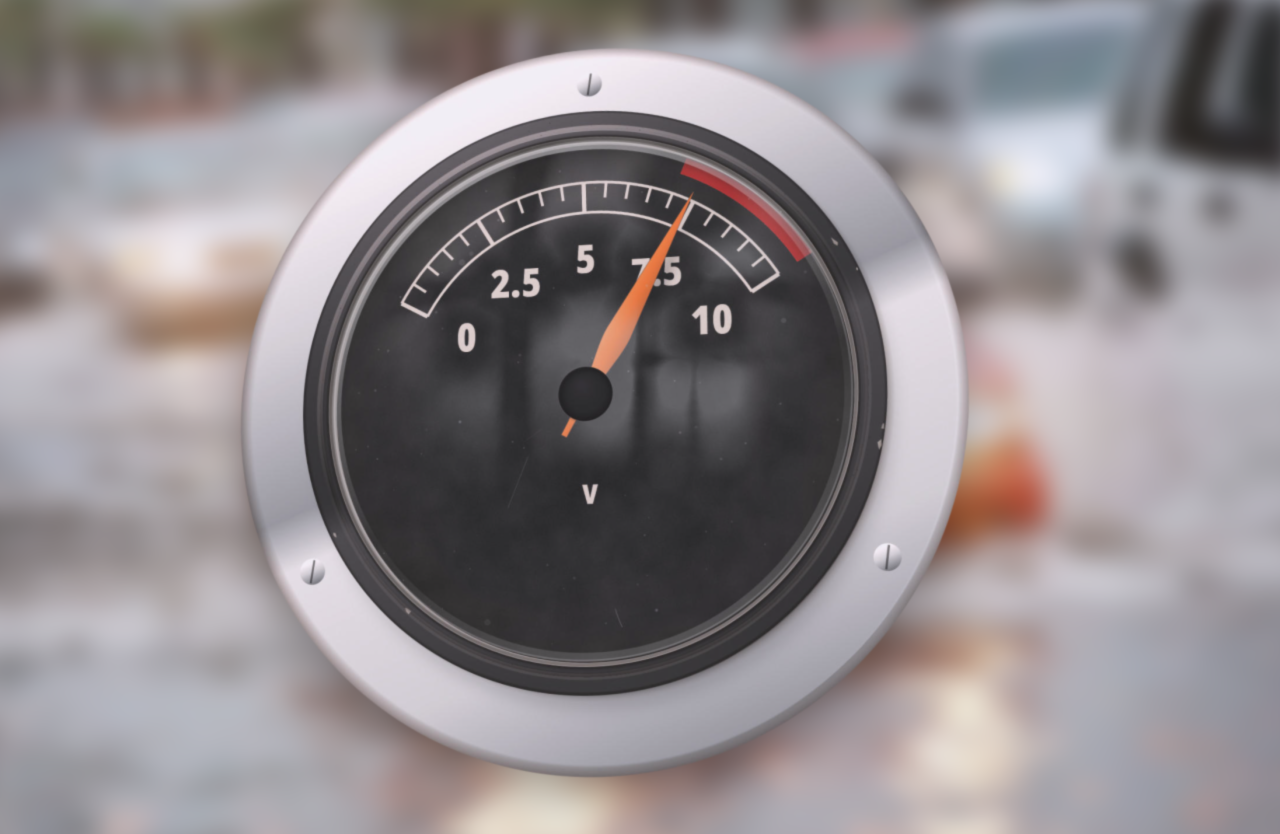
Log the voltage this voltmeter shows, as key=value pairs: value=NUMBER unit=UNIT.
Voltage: value=7.5 unit=V
